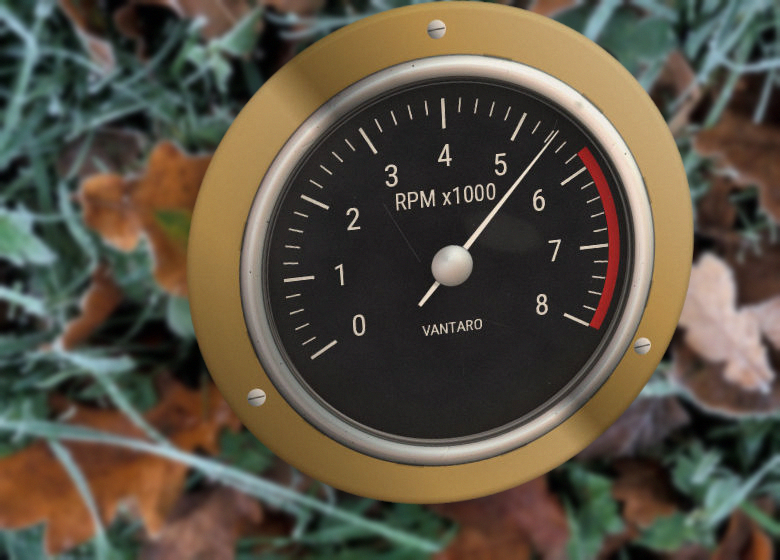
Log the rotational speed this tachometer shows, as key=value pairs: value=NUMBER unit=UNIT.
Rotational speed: value=5400 unit=rpm
